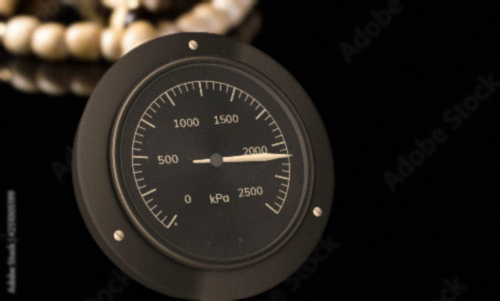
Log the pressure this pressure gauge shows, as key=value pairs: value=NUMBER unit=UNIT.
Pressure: value=2100 unit=kPa
